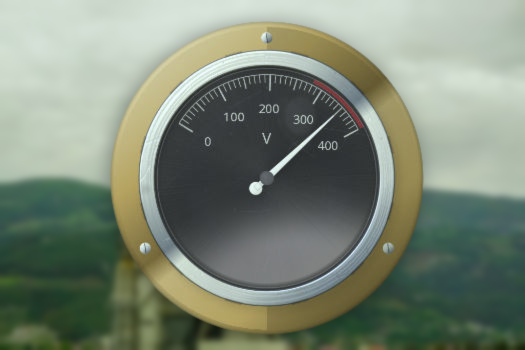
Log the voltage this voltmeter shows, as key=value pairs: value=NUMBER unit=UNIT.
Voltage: value=350 unit=V
